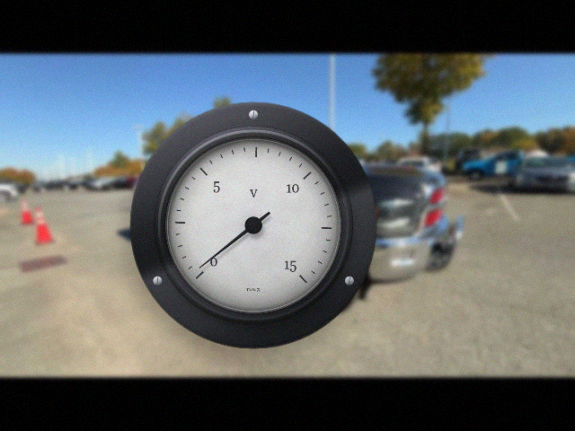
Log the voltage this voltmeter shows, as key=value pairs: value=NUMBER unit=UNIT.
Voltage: value=0.25 unit=V
